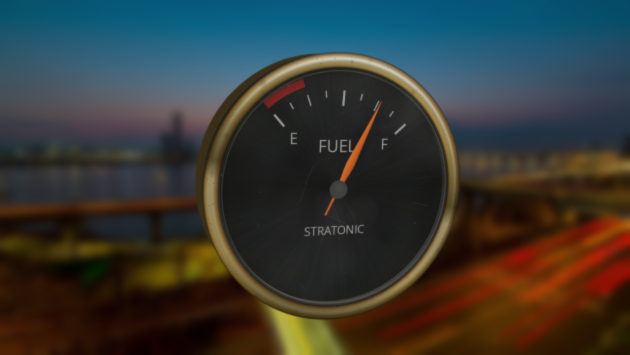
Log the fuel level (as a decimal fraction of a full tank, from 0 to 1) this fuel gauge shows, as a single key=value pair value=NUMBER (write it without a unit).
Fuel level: value=0.75
